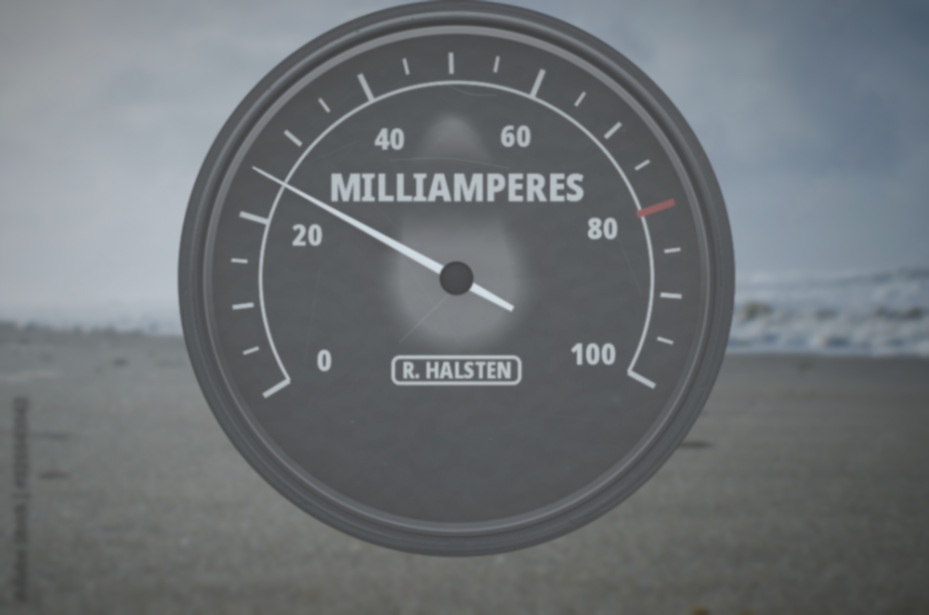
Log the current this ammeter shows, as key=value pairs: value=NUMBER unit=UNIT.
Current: value=25 unit=mA
